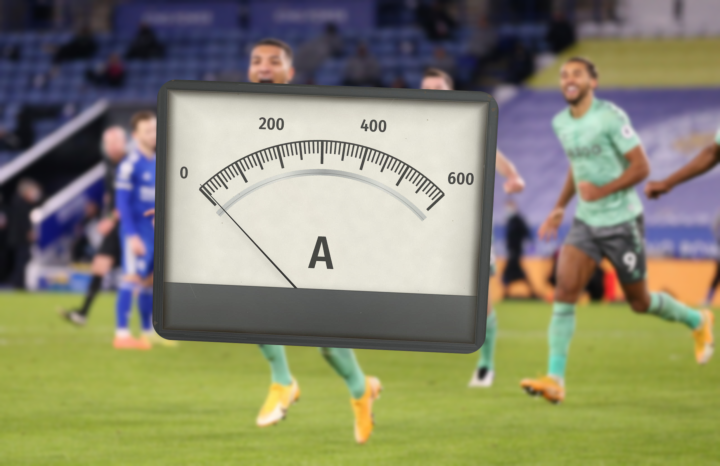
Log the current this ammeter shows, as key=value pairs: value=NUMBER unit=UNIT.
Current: value=10 unit=A
